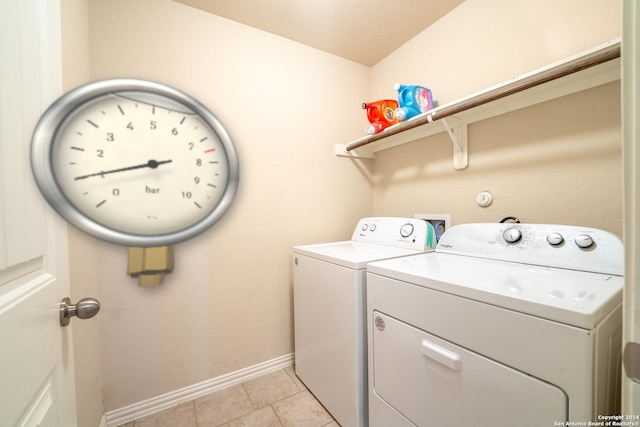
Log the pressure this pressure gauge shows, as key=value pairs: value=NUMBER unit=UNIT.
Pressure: value=1 unit=bar
